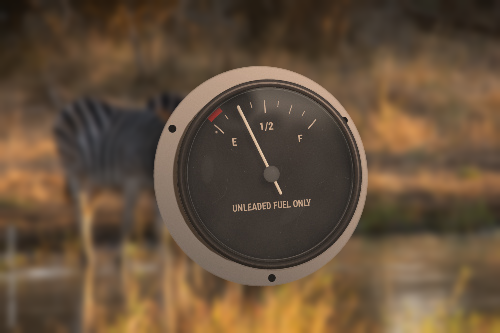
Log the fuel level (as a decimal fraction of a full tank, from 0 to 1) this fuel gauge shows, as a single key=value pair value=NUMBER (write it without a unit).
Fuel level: value=0.25
